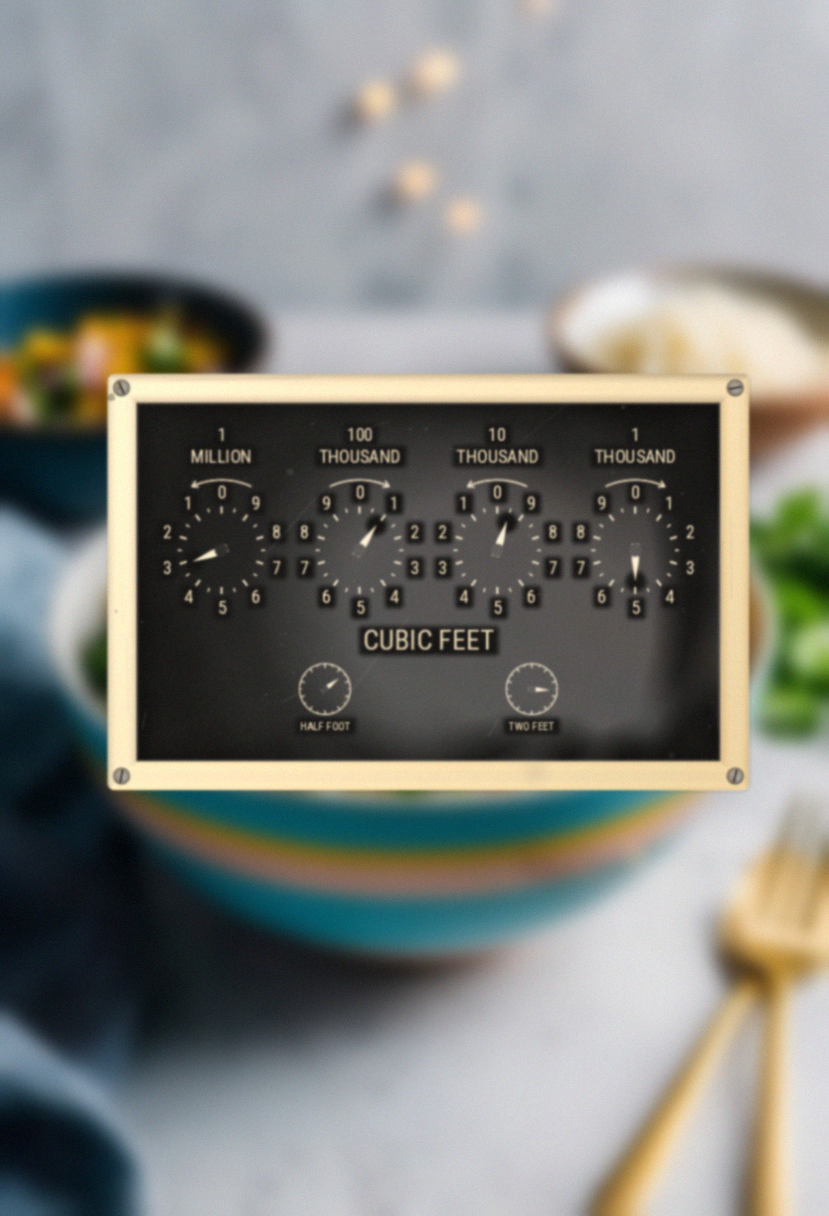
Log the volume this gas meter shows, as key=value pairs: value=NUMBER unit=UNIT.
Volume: value=309500 unit=ft³
